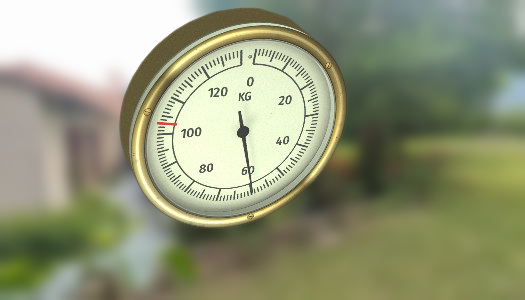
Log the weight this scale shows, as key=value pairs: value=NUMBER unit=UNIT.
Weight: value=60 unit=kg
